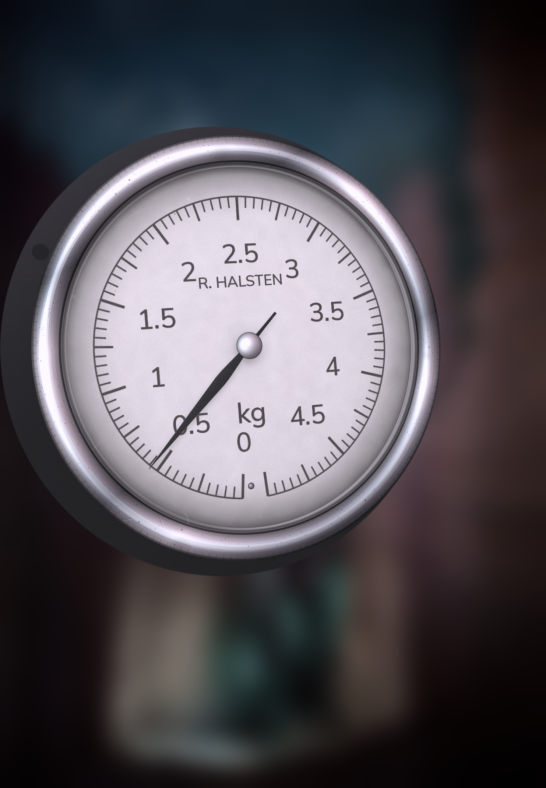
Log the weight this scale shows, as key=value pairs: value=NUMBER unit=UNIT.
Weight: value=0.55 unit=kg
